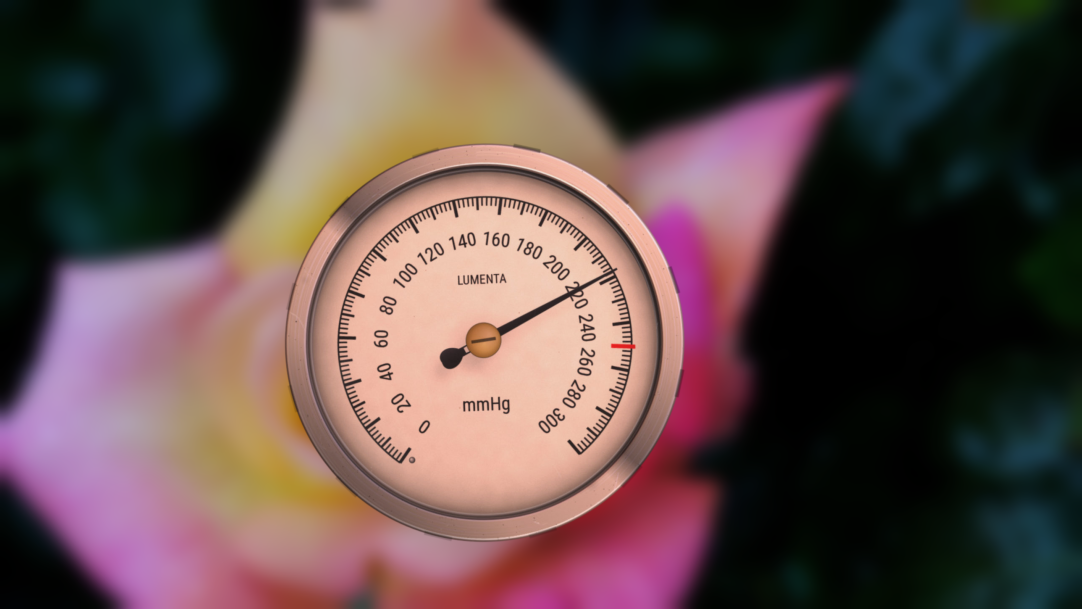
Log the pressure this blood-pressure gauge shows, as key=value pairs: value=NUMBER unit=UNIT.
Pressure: value=218 unit=mmHg
